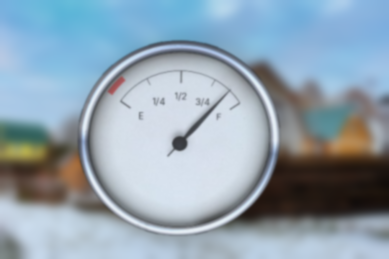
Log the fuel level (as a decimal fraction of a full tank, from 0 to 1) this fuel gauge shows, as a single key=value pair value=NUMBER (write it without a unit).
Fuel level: value=0.875
